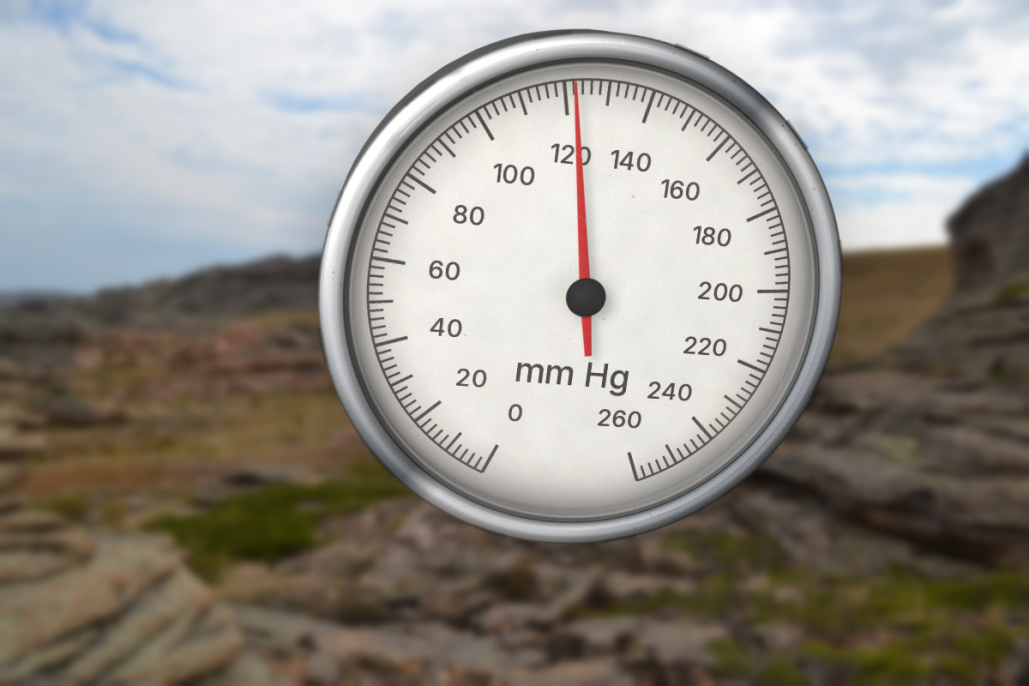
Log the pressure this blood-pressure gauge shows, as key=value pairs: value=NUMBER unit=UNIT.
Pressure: value=122 unit=mmHg
